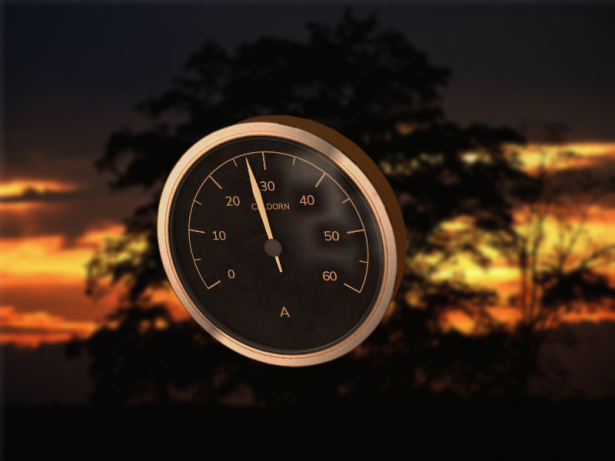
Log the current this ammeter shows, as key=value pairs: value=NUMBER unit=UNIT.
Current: value=27.5 unit=A
